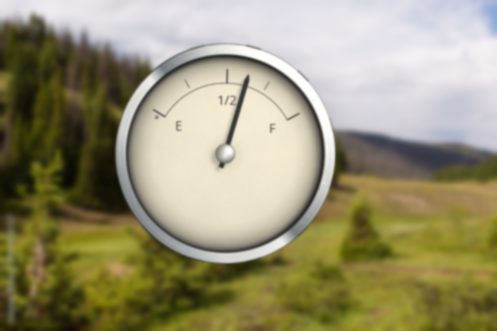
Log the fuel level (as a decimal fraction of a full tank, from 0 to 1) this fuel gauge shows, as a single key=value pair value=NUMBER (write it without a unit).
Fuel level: value=0.625
